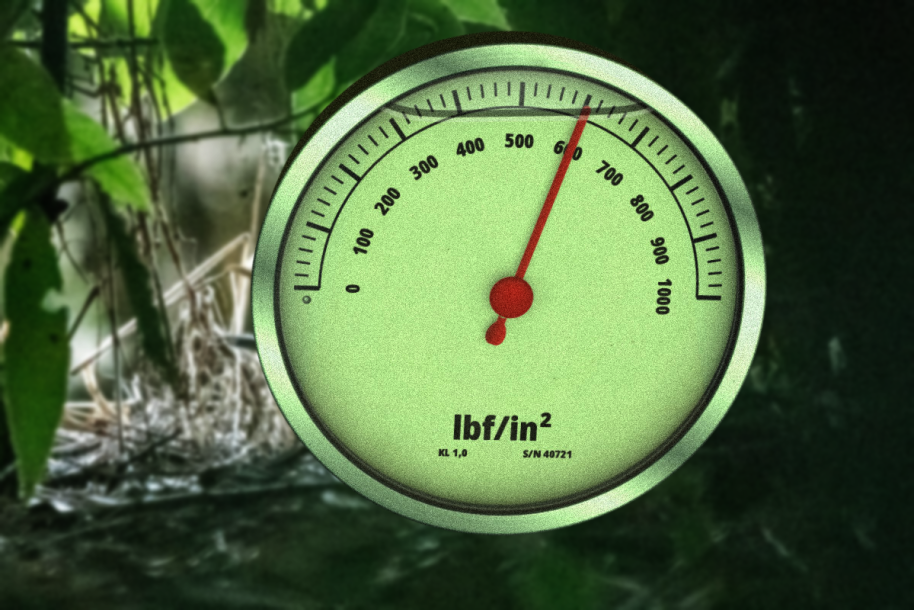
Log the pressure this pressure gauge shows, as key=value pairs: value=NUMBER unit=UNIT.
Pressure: value=600 unit=psi
